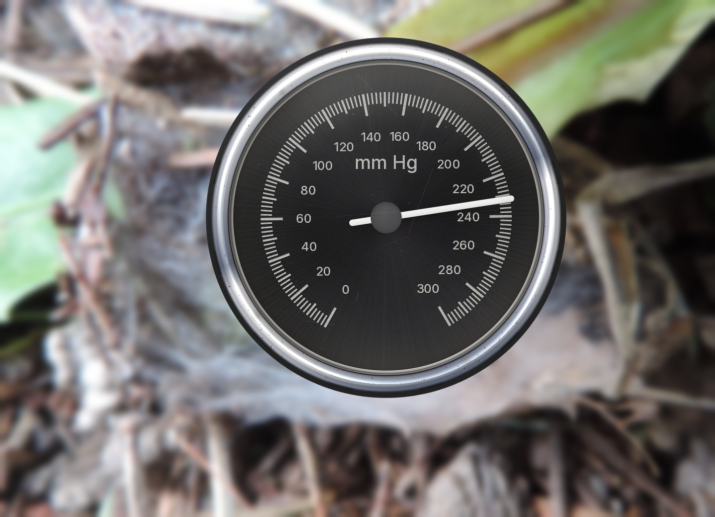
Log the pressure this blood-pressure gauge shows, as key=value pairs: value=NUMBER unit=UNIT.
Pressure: value=232 unit=mmHg
